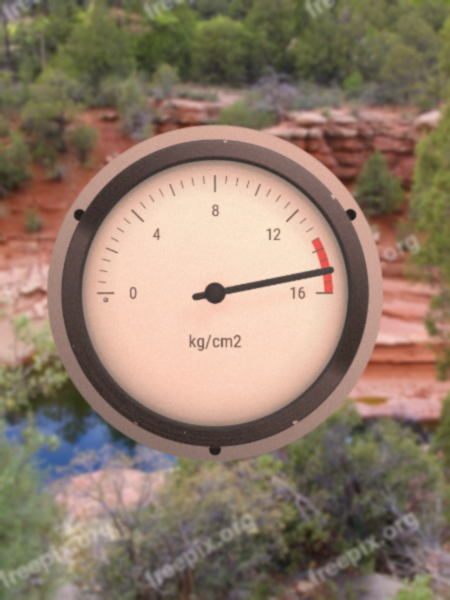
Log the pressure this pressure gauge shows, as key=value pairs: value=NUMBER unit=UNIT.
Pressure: value=15 unit=kg/cm²
